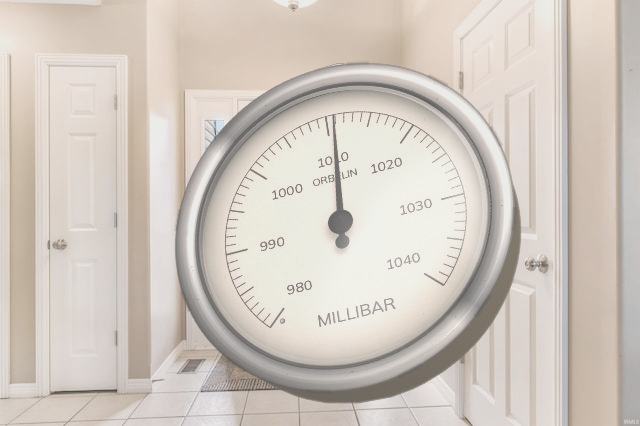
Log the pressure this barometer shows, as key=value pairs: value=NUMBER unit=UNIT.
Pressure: value=1011 unit=mbar
